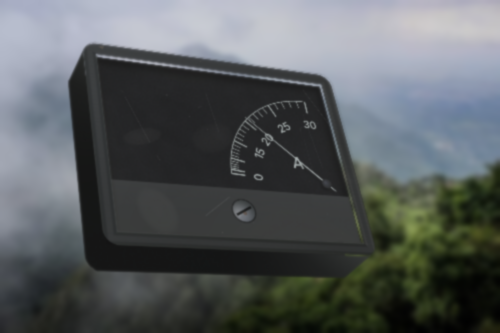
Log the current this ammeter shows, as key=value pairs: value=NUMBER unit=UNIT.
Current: value=20 unit=A
